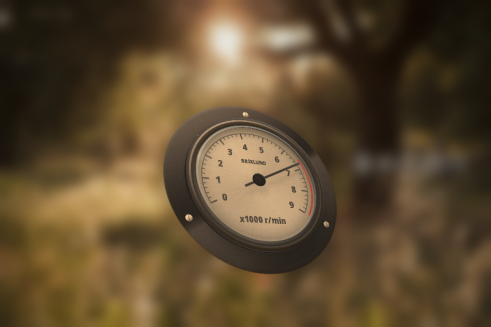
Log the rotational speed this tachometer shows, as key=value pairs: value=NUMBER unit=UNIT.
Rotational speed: value=6800 unit=rpm
